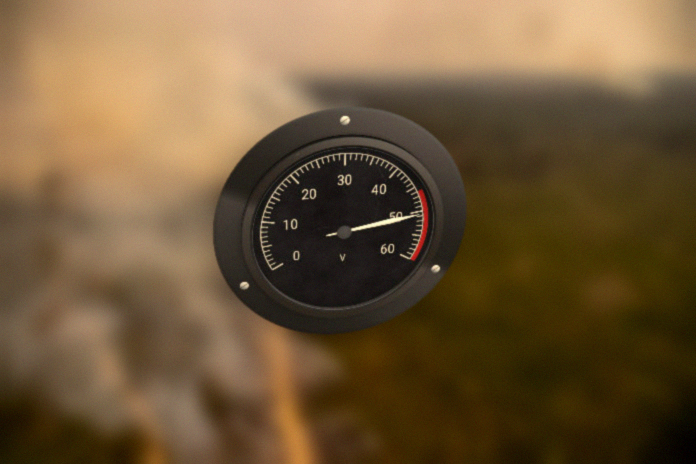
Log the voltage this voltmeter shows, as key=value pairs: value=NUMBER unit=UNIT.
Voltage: value=50 unit=V
